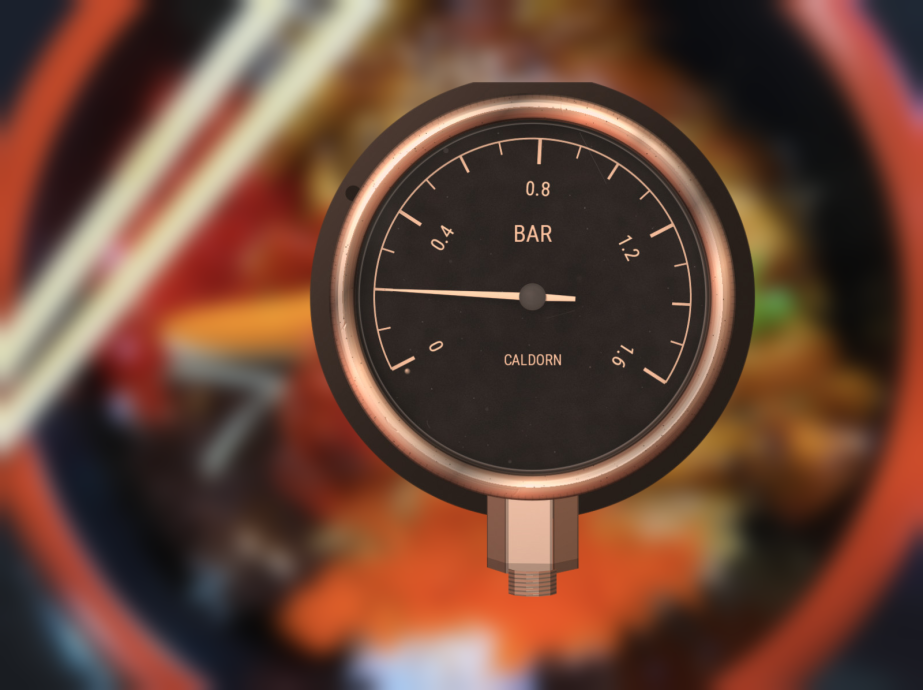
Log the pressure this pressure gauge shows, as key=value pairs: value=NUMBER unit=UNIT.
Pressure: value=0.2 unit=bar
